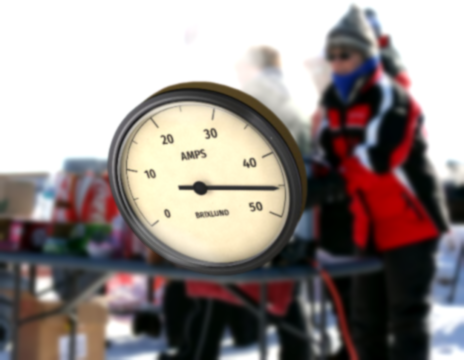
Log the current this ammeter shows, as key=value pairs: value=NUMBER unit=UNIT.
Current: value=45 unit=A
